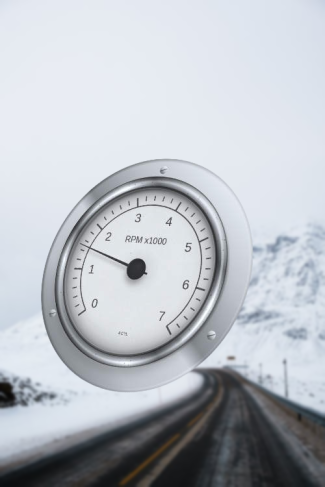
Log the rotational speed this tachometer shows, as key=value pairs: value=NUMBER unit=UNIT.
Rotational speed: value=1500 unit=rpm
